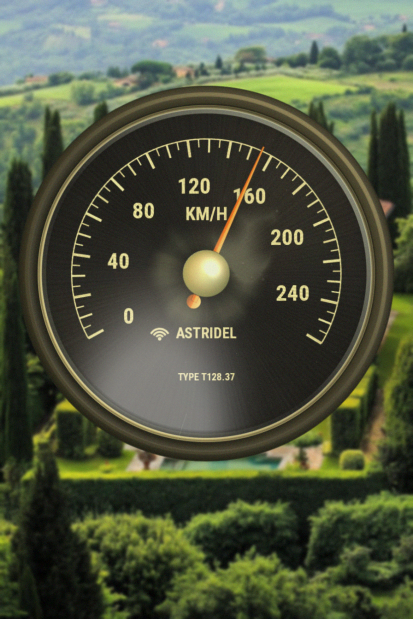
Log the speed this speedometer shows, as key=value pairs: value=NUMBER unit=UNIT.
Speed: value=155 unit=km/h
